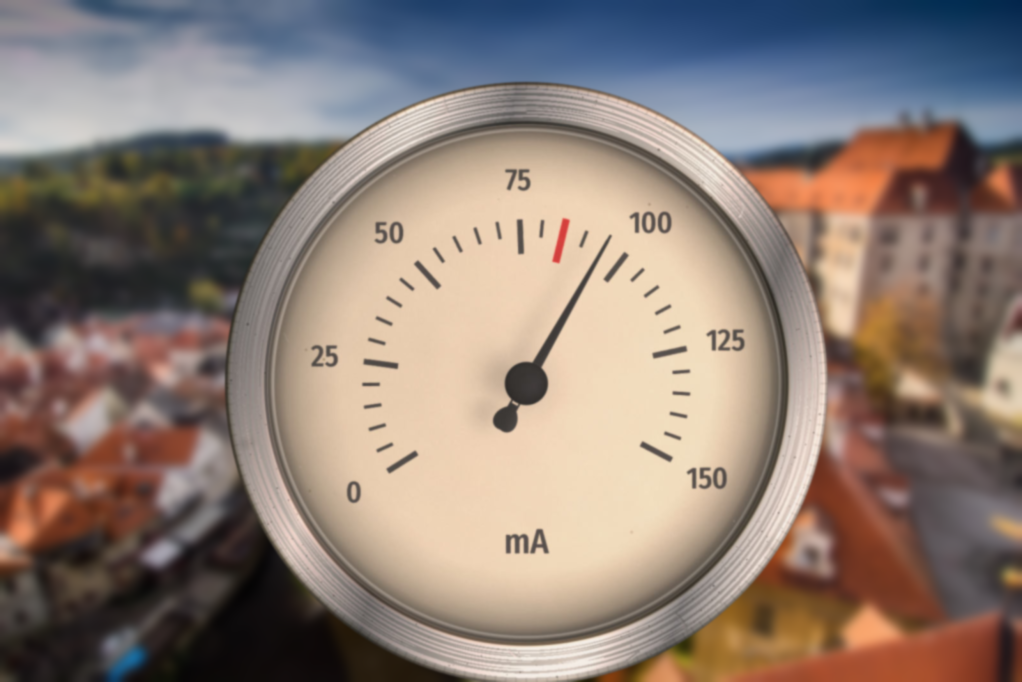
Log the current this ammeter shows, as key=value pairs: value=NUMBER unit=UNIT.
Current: value=95 unit=mA
